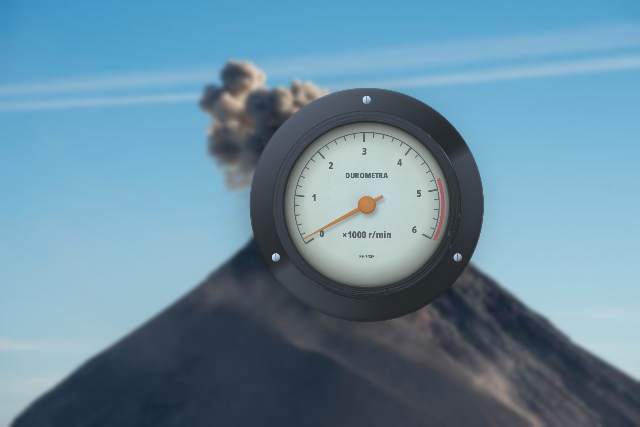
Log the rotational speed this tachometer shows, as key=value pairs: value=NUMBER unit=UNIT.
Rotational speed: value=100 unit=rpm
